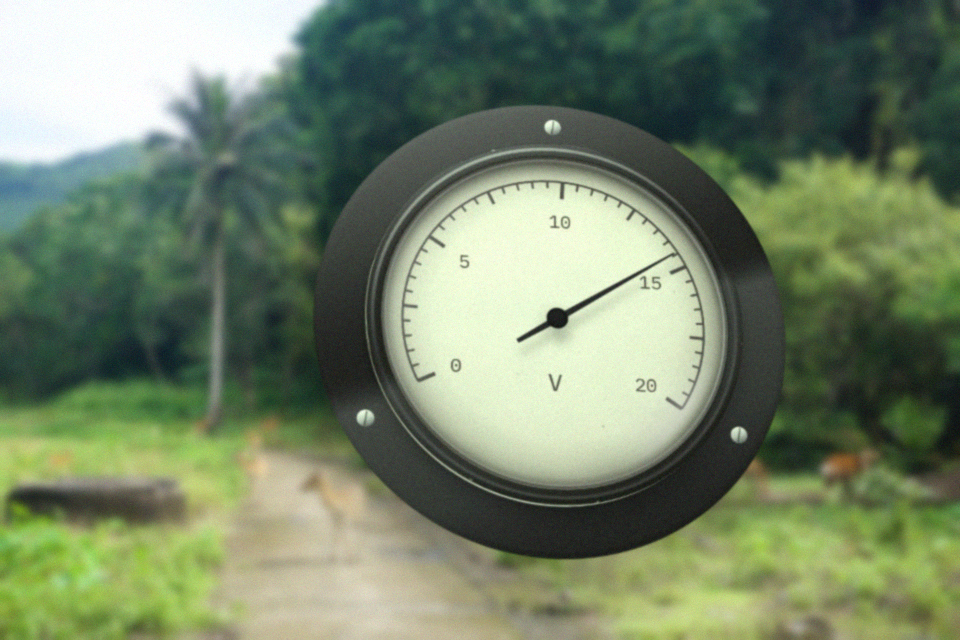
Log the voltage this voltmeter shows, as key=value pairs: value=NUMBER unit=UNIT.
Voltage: value=14.5 unit=V
